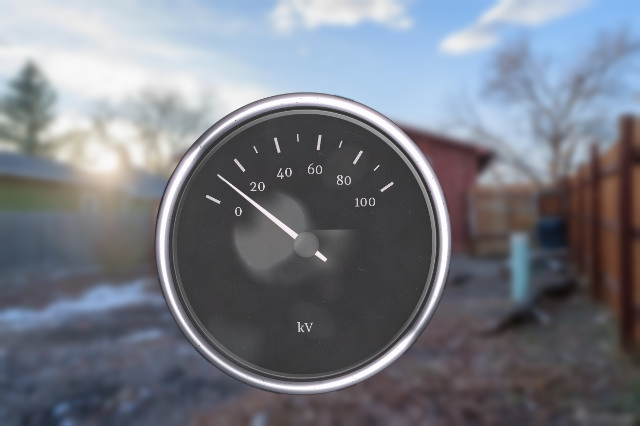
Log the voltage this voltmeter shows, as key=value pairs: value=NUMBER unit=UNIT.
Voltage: value=10 unit=kV
